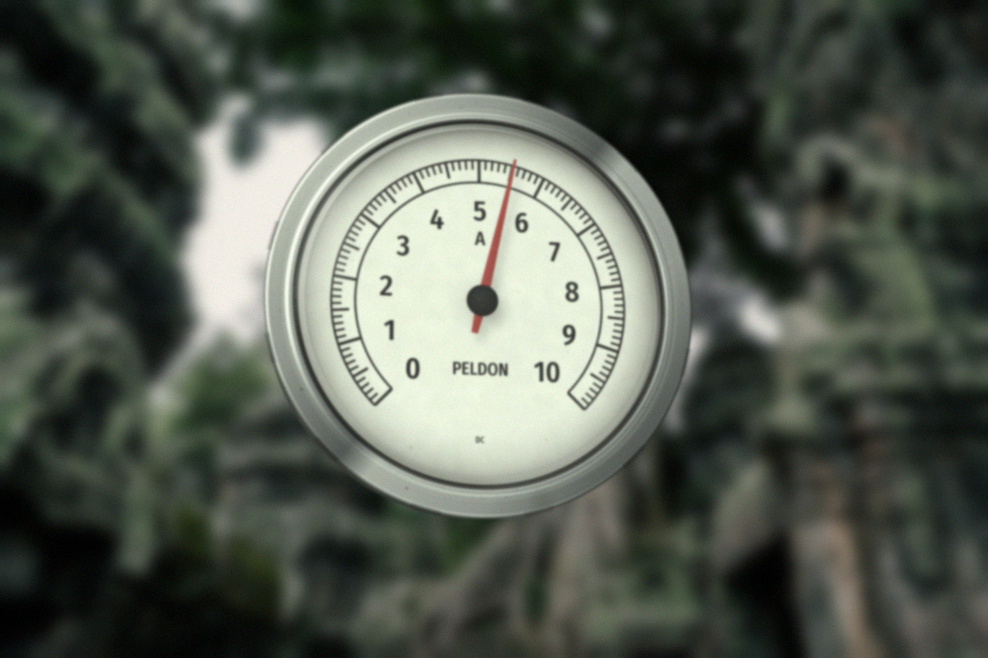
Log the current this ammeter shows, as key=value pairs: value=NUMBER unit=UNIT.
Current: value=5.5 unit=A
